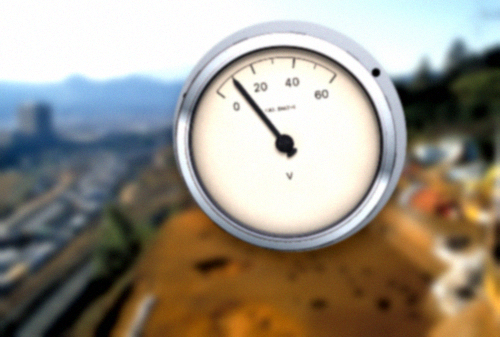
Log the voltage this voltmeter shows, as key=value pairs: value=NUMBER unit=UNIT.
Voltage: value=10 unit=V
